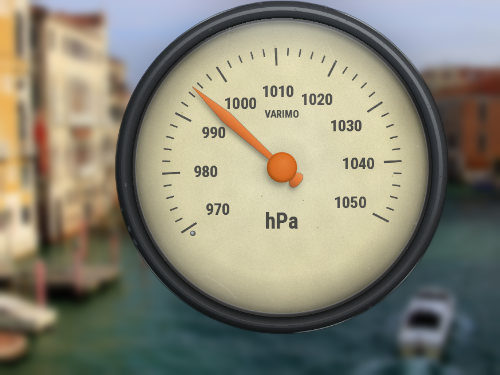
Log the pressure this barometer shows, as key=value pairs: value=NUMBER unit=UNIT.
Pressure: value=995 unit=hPa
